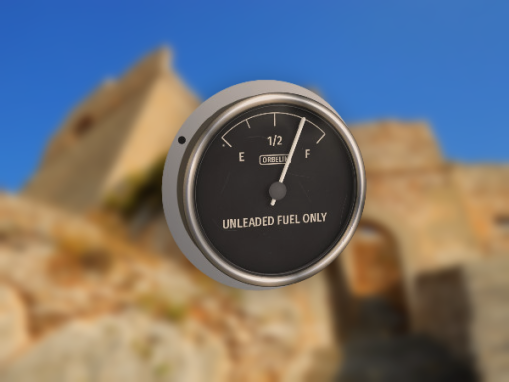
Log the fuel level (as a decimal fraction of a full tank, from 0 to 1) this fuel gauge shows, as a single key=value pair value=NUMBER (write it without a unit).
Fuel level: value=0.75
